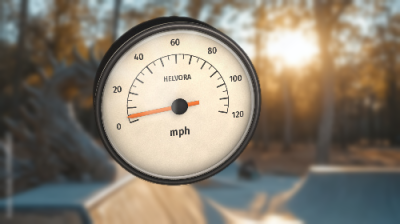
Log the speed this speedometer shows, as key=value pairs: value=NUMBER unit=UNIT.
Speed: value=5 unit=mph
